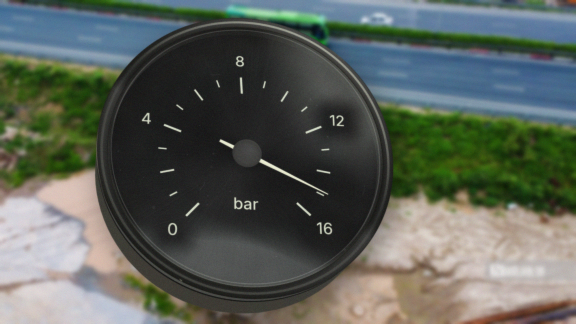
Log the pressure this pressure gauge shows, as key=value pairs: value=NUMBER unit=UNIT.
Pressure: value=15 unit=bar
